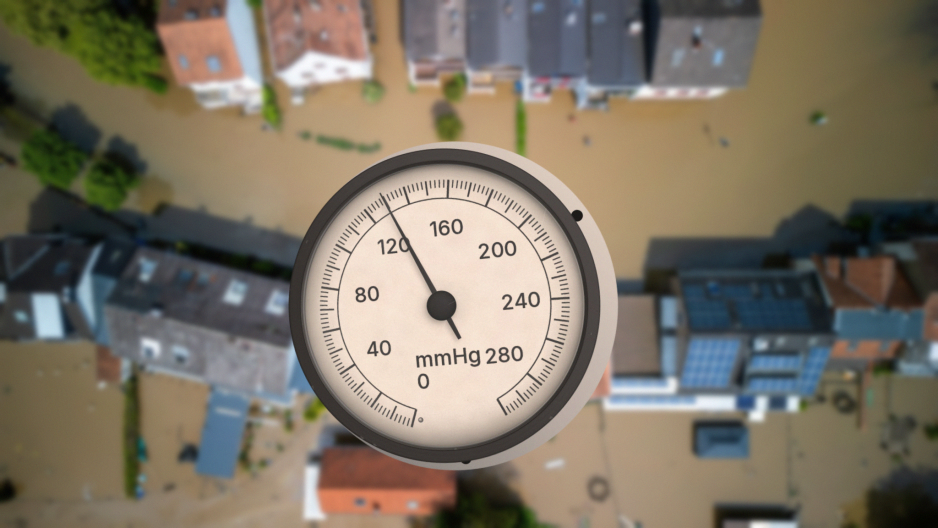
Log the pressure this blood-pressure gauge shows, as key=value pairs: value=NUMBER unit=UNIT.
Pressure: value=130 unit=mmHg
